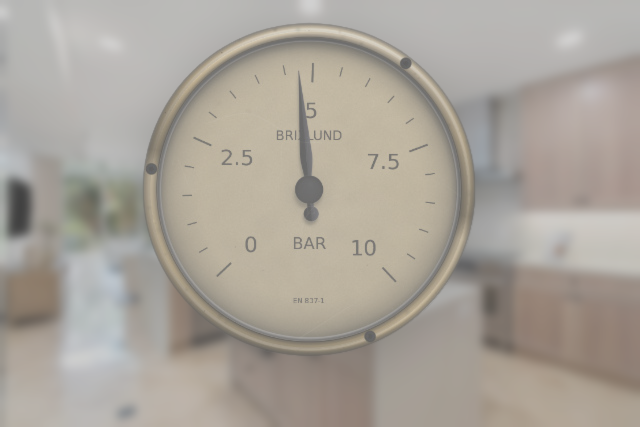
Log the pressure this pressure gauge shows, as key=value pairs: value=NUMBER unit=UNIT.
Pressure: value=4.75 unit=bar
